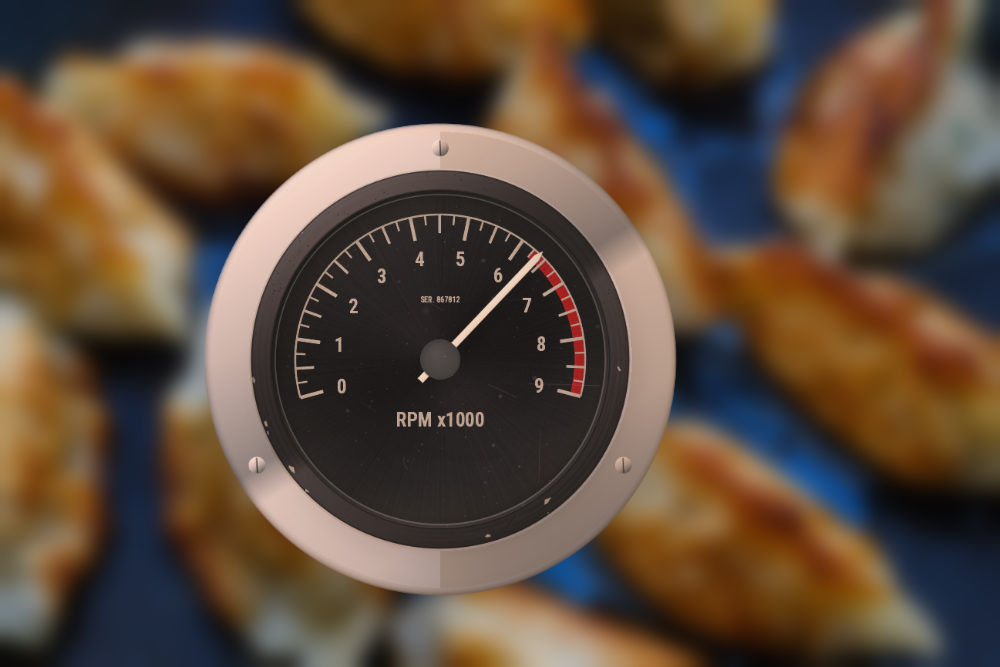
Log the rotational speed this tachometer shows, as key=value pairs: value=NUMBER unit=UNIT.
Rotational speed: value=6375 unit=rpm
